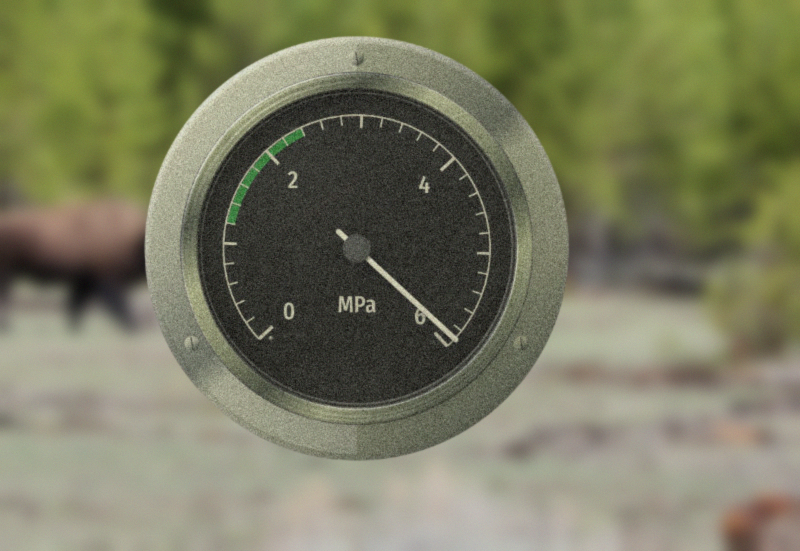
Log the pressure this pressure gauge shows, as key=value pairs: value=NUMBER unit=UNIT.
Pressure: value=5.9 unit=MPa
